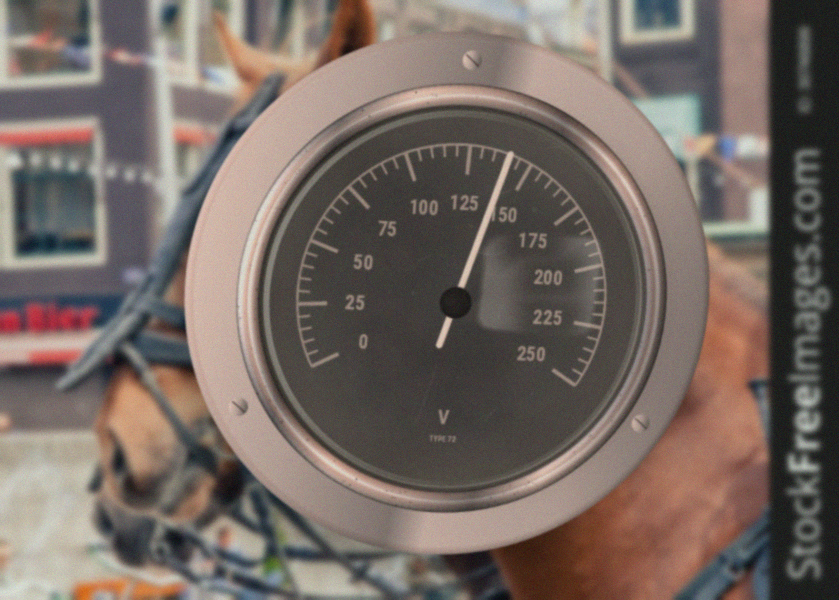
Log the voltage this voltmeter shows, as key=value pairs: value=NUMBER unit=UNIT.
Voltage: value=140 unit=V
